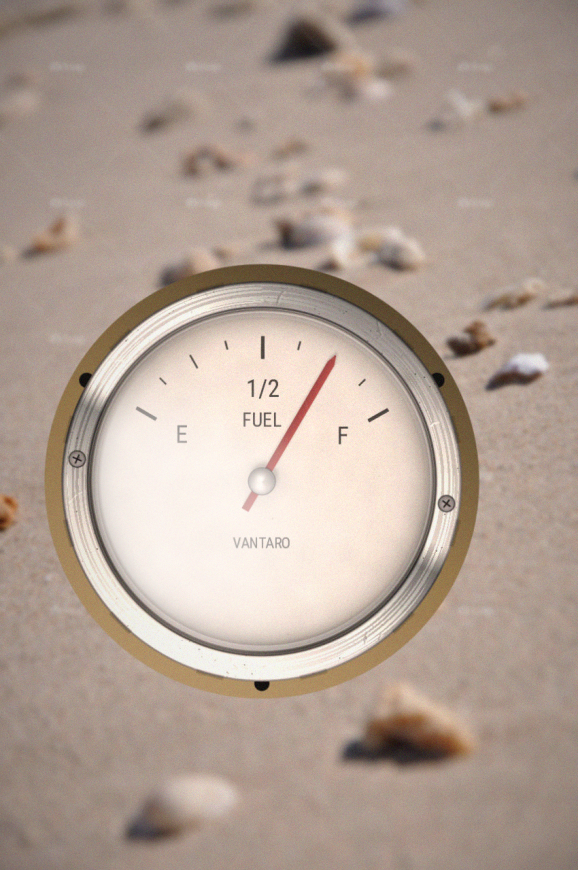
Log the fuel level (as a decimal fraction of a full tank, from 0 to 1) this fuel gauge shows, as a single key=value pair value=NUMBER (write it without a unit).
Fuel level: value=0.75
